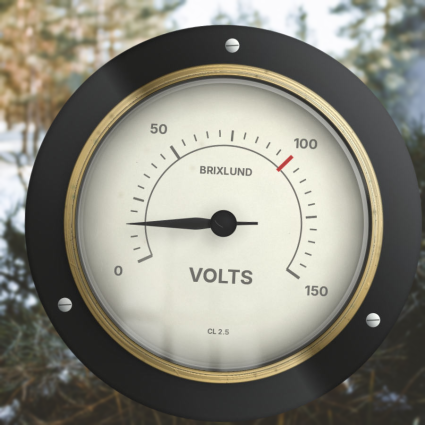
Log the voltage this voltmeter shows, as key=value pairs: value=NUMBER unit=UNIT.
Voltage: value=15 unit=V
